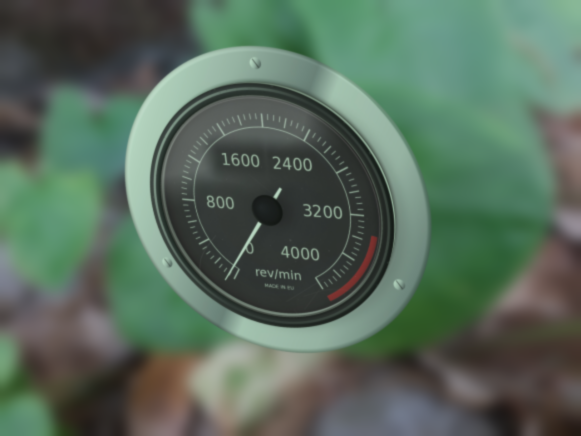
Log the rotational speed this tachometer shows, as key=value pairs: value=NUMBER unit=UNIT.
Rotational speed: value=50 unit=rpm
